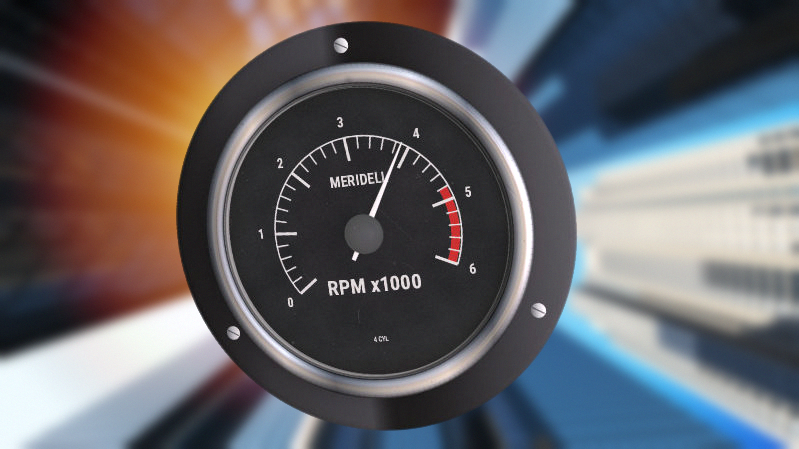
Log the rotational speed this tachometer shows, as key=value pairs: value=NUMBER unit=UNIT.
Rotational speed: value=3900 unit=rpm
